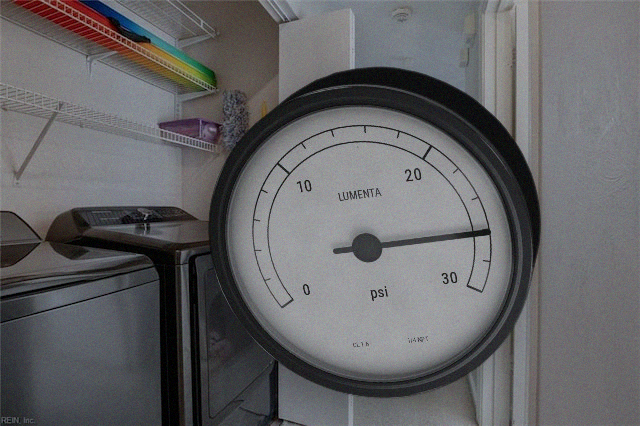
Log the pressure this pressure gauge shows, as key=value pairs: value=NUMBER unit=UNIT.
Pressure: value=26 unit=psi
